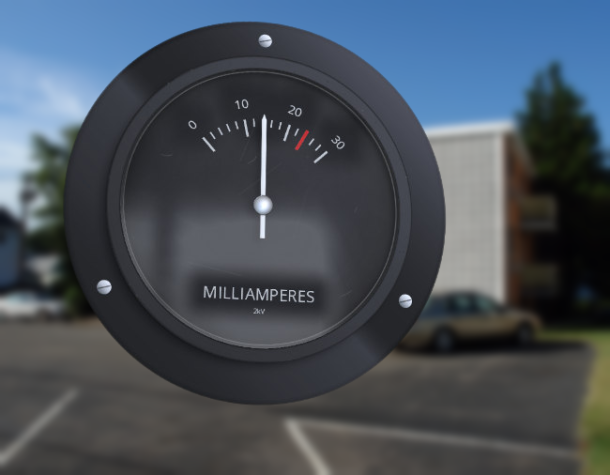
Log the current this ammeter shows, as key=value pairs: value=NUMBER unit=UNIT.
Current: value=14 unit=mA
